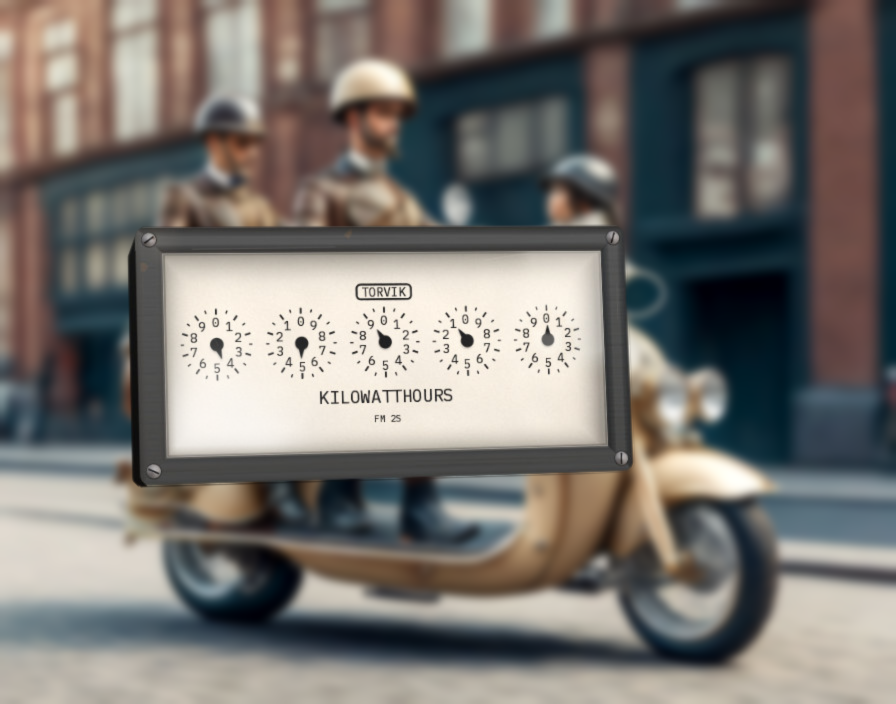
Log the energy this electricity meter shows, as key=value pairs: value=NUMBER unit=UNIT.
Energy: value=44910 unit=kWh
